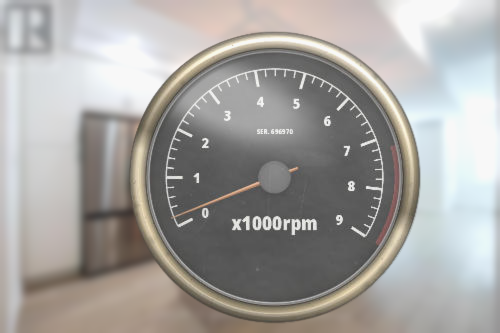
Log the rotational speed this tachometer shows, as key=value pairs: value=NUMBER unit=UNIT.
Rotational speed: value=200 unit=rpm
